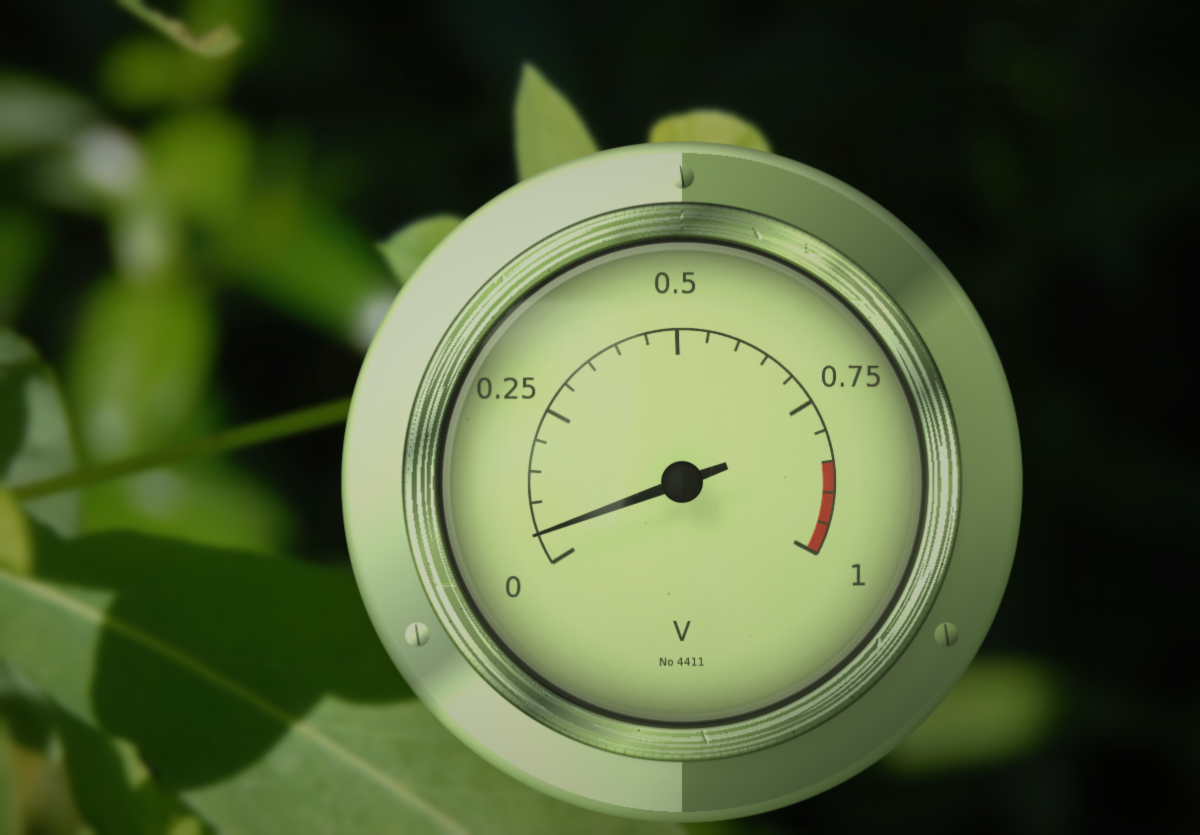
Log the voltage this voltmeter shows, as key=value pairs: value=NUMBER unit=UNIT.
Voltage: value=0.05 unit=V
